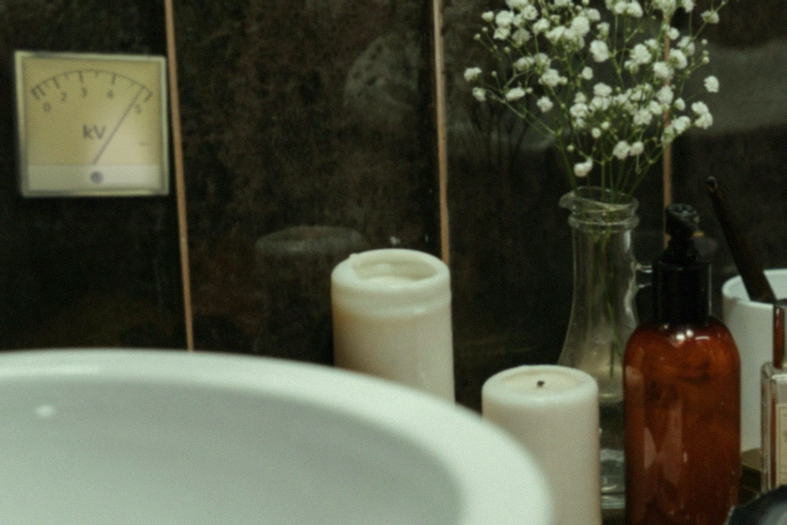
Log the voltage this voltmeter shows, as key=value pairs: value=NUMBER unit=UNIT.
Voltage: value=4.75 unit=kV
